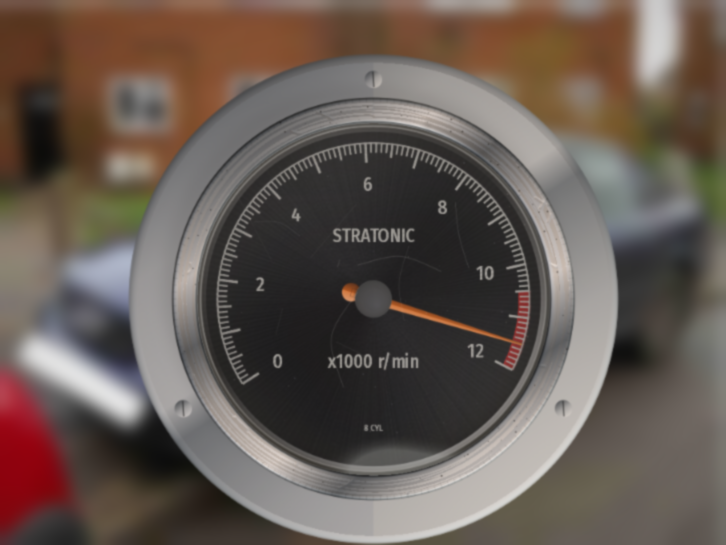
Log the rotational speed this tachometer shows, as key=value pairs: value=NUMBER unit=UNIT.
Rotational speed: value=11500 unit=rpm
